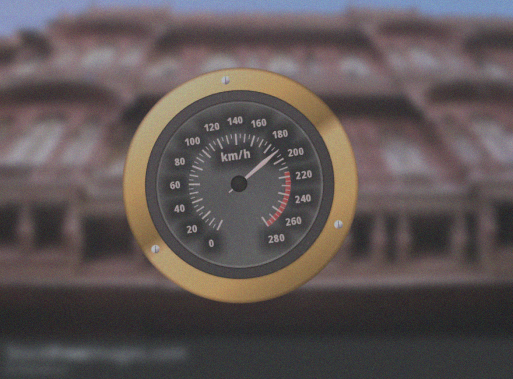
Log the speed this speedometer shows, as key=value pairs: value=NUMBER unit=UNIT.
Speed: value=190 unit=km/h
